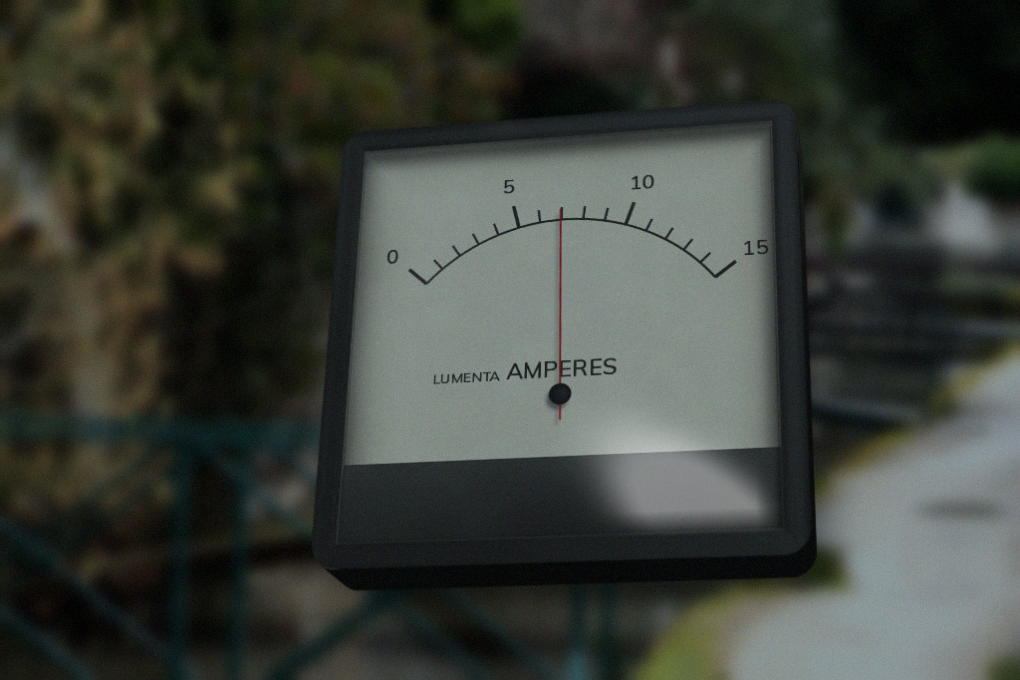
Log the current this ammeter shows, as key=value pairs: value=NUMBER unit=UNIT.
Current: value=7 unit=A
